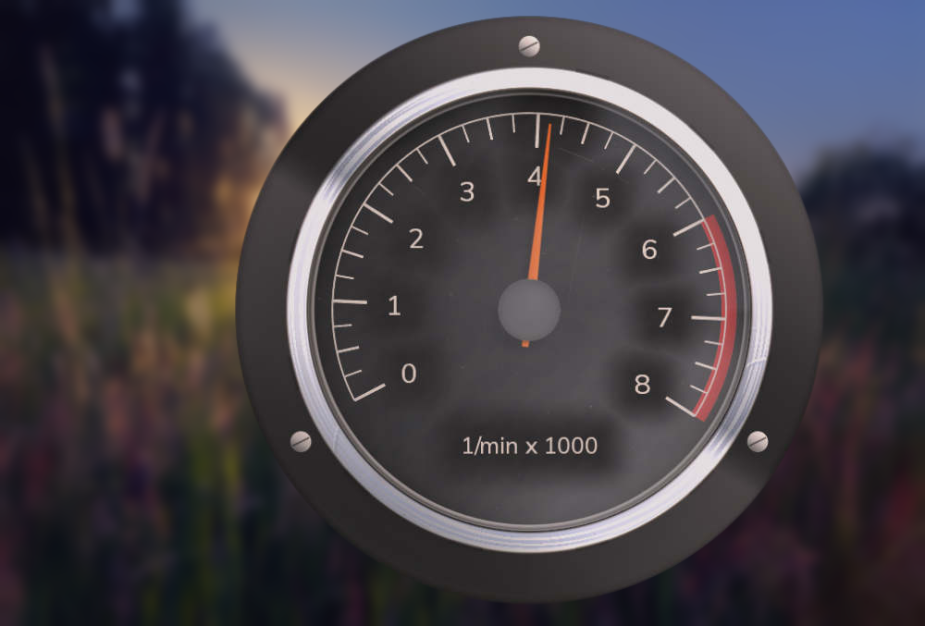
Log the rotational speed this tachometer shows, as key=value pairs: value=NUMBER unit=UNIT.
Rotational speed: value=4125 unit=rpm
